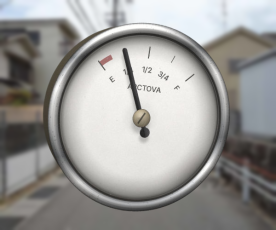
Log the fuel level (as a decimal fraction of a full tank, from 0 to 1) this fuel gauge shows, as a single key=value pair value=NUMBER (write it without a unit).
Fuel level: value=0.25
